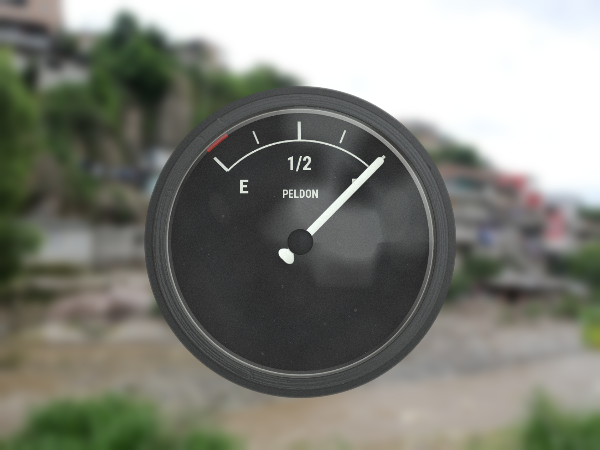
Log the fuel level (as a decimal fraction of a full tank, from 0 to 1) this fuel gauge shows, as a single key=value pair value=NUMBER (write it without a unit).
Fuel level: value=1
